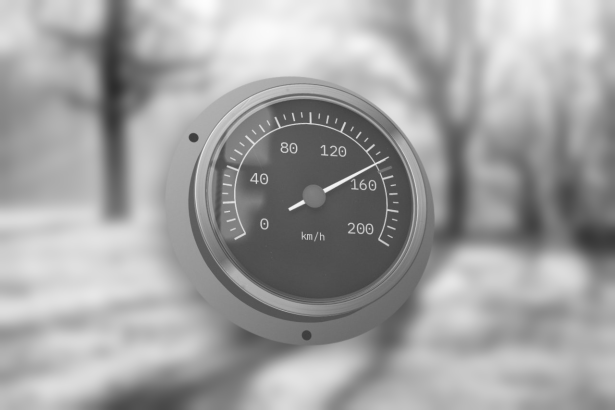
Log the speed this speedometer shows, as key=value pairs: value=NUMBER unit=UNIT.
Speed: value=150 unit=km/h
